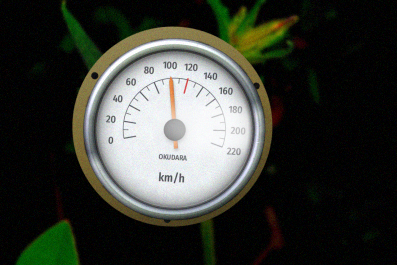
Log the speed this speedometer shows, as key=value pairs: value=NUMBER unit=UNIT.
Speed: value=100 unit=km/h
